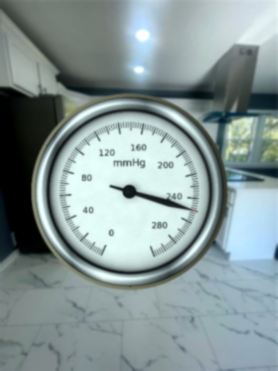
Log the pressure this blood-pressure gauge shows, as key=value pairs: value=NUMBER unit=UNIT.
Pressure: value=250 unit=mmHg
